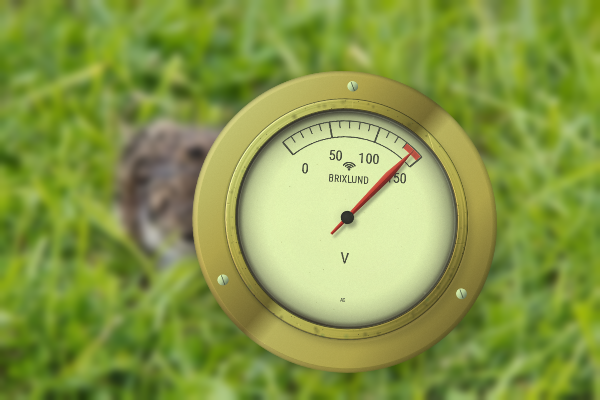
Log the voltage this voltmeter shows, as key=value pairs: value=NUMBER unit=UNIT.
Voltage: value=140 unit=V
